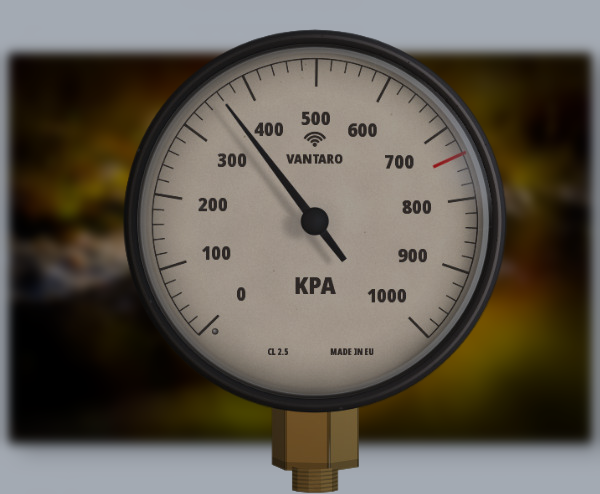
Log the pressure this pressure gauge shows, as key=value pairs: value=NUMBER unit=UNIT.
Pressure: value=360 unit=kPa
